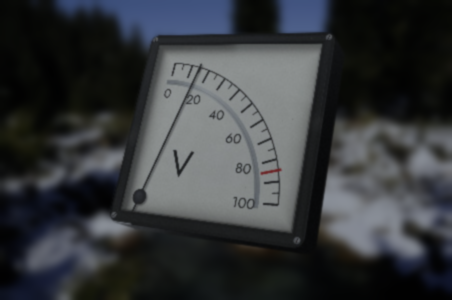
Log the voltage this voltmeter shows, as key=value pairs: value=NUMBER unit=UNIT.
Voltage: value=15 unit=V
